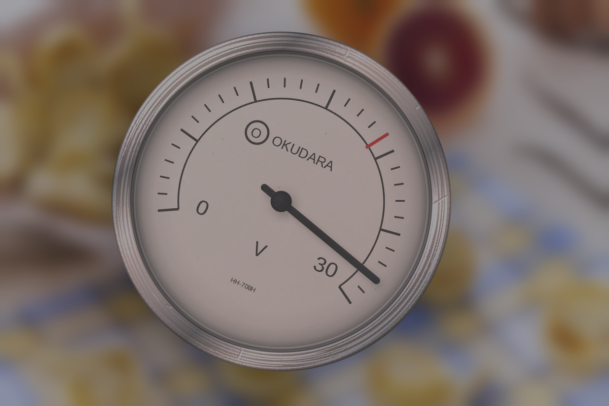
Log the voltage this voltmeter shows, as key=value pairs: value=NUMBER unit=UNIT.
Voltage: value=28 unit=V
